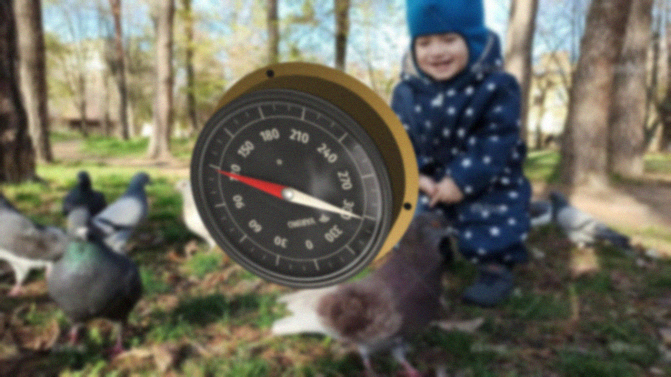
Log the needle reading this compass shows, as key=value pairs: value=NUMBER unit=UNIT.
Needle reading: value=120 unit=°
